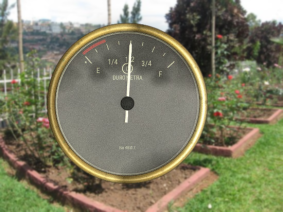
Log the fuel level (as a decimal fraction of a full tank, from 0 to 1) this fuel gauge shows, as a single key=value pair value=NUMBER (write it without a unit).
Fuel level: value=0.5
